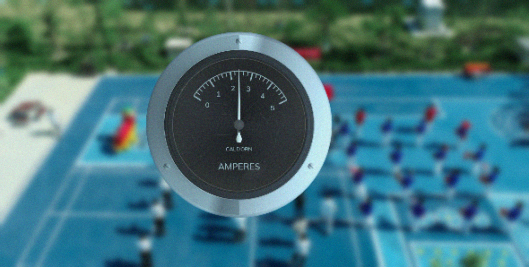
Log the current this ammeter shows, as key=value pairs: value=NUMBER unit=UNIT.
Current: value=2.4 unit=A
